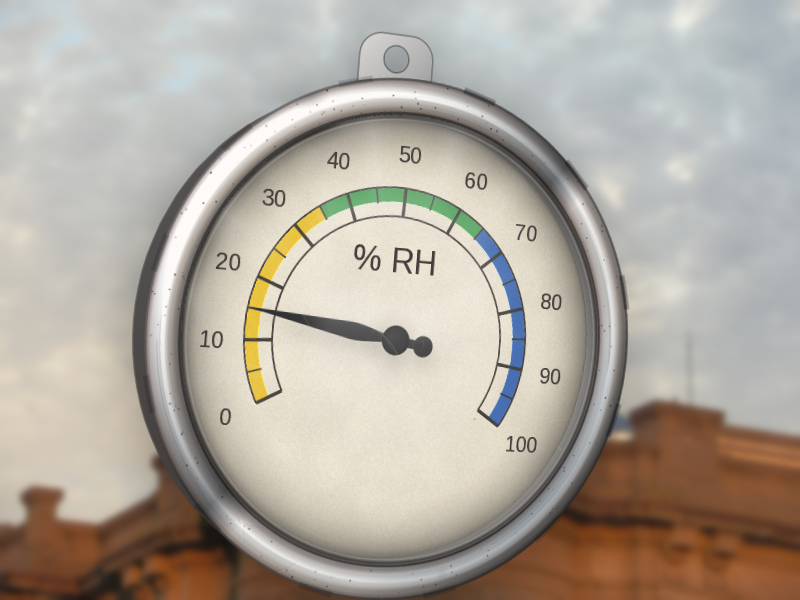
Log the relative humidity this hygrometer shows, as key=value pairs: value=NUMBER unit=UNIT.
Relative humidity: value=15 unit=%
